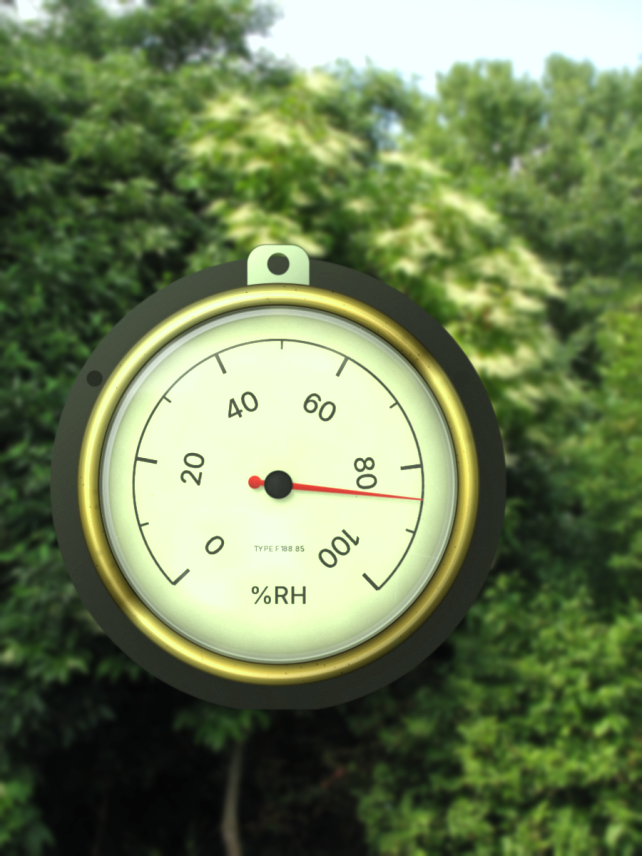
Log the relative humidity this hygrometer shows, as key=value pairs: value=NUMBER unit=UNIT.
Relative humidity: value=85 unit=%
